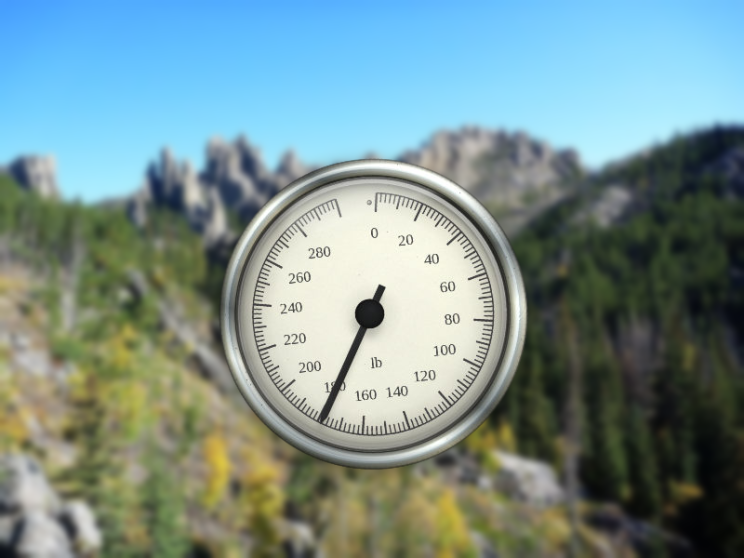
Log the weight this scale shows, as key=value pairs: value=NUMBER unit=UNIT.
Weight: value=178 unit=lb
